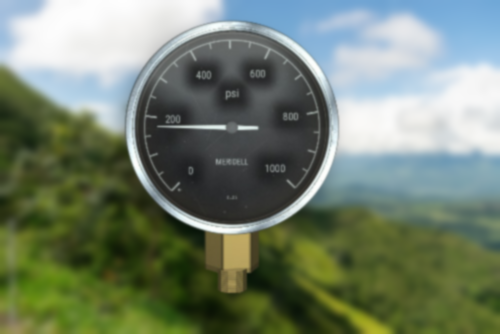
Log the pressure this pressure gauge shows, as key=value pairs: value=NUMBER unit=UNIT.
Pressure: value=175 unit=psi
